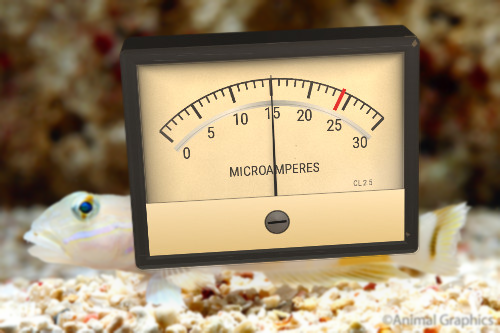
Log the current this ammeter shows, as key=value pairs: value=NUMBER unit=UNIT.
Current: value=15 unit=µA
